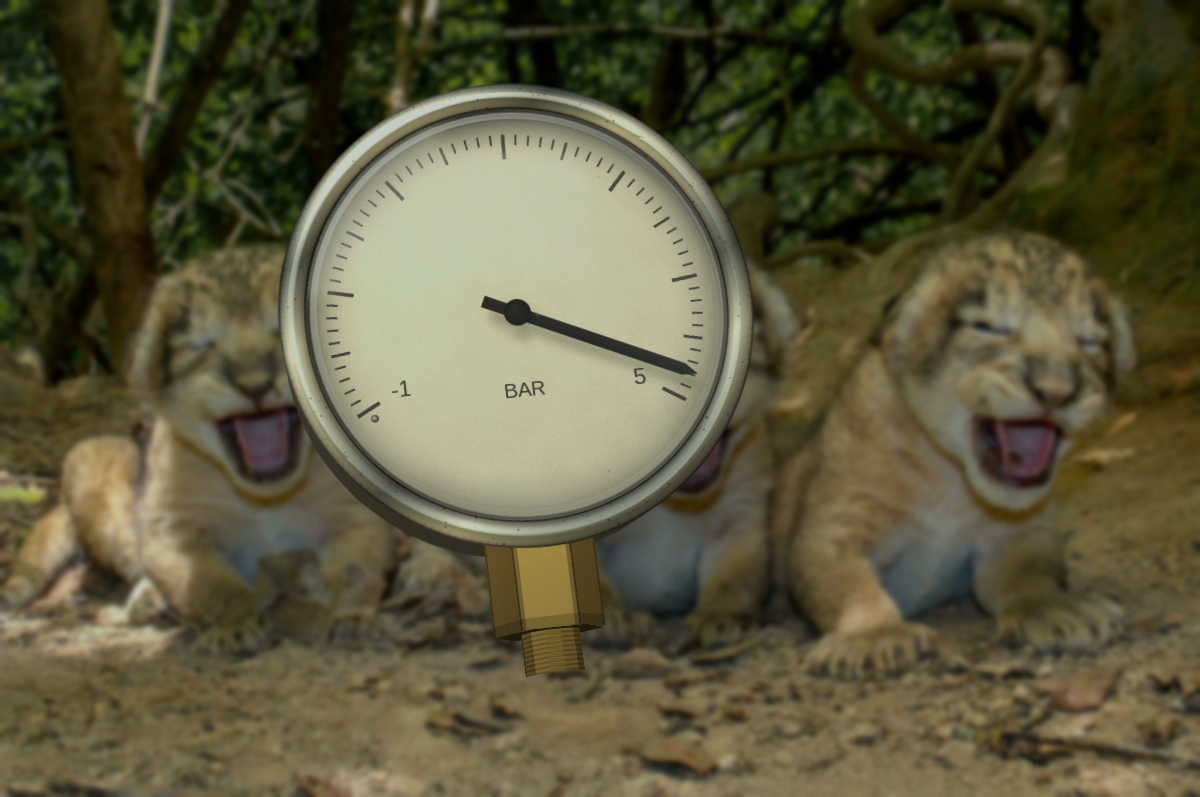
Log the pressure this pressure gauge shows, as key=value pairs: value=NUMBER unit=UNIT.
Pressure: value=4.8 unit=bar
